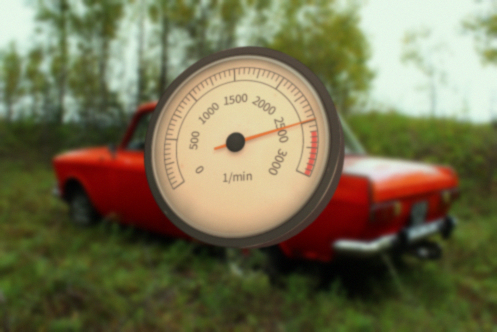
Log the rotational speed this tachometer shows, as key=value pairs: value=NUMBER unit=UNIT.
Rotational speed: value=2500 unit=rpm
